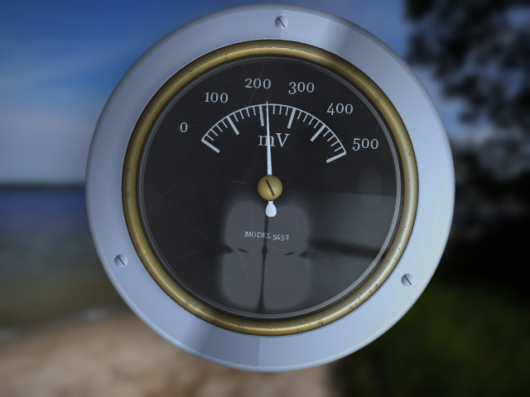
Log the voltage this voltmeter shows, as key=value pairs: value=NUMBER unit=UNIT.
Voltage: value=220 unit=mV
